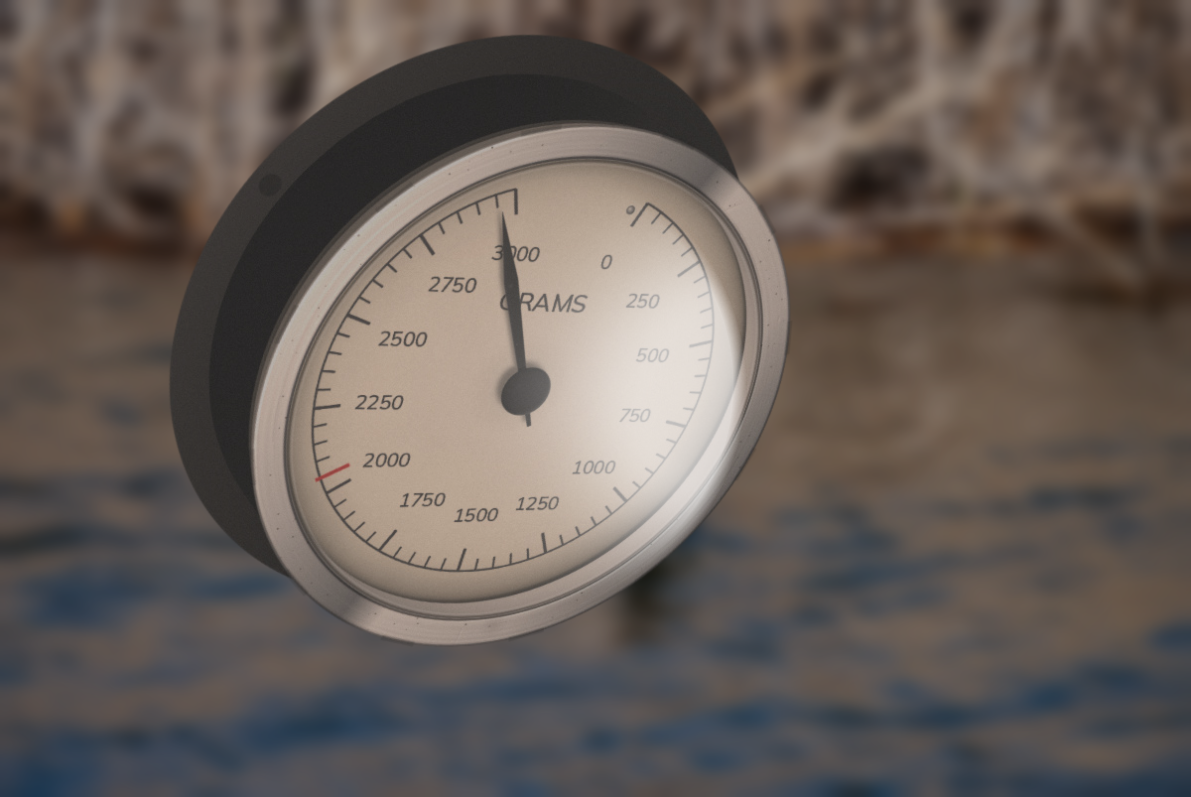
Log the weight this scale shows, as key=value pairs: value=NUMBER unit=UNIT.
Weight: value=2950 unit=g
